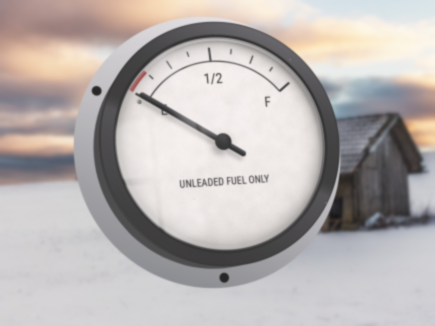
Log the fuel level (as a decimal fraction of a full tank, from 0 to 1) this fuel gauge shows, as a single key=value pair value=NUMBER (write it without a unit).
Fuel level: value=0
